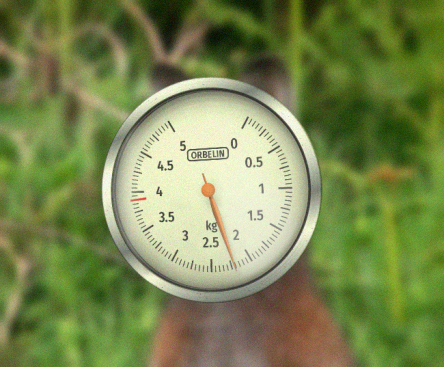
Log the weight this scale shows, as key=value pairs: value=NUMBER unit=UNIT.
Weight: value=2.2 unit=kg
